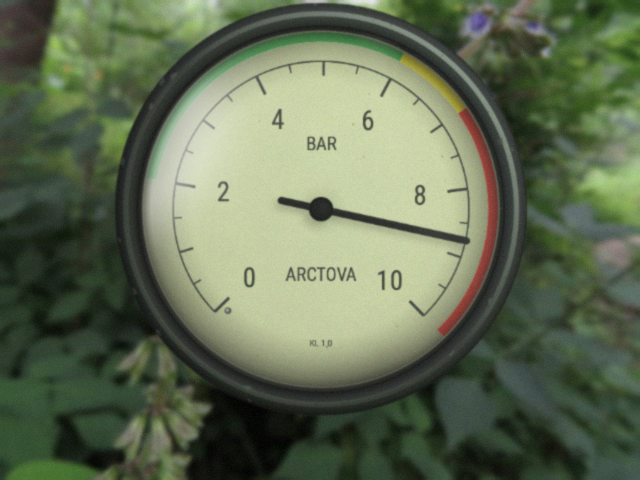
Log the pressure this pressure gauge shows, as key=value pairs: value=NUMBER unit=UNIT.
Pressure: value=8.75 unit=bar
